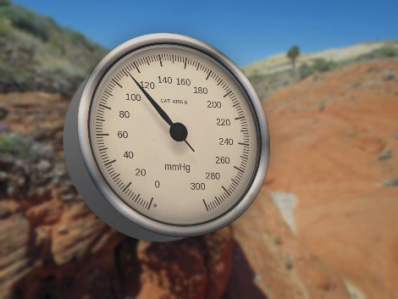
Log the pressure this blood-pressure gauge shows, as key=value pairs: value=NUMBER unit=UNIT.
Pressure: value=110 unit=mmHg
